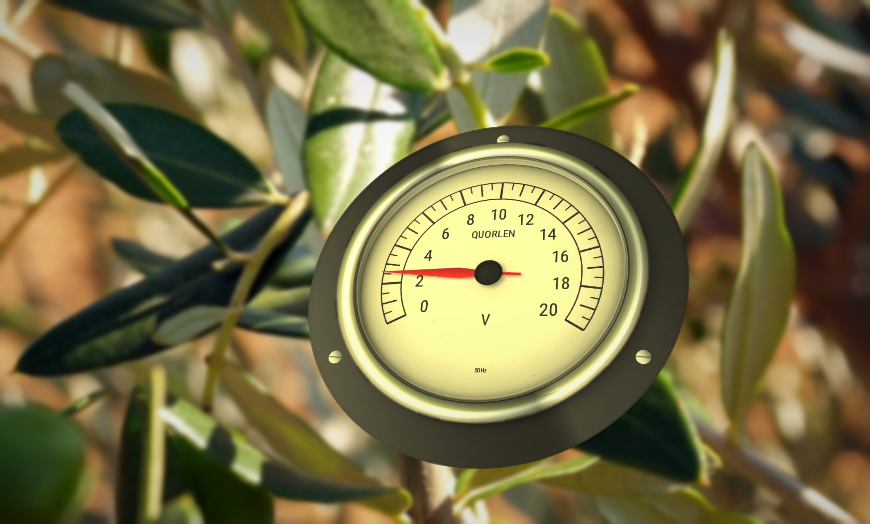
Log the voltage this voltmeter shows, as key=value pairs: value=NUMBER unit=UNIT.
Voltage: value=2.5 unit=V
